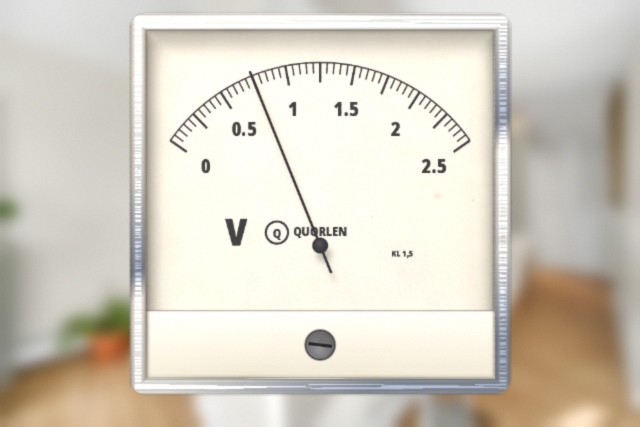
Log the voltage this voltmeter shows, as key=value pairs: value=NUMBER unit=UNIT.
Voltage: value=0.75 unit=V
